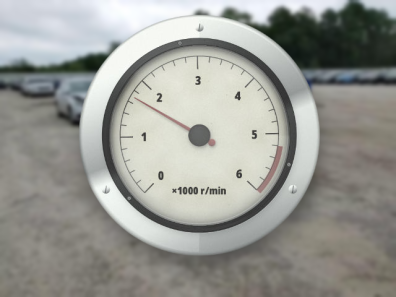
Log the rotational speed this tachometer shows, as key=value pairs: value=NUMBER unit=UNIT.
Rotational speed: value=1700 unit=rpm
